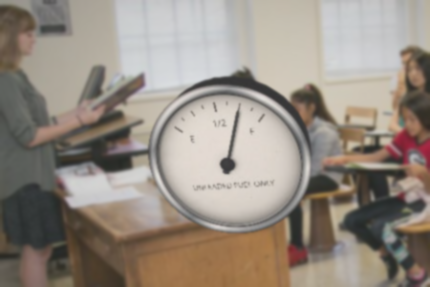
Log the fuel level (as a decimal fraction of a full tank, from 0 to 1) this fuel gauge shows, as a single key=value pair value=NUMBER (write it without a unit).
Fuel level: value=0.75
